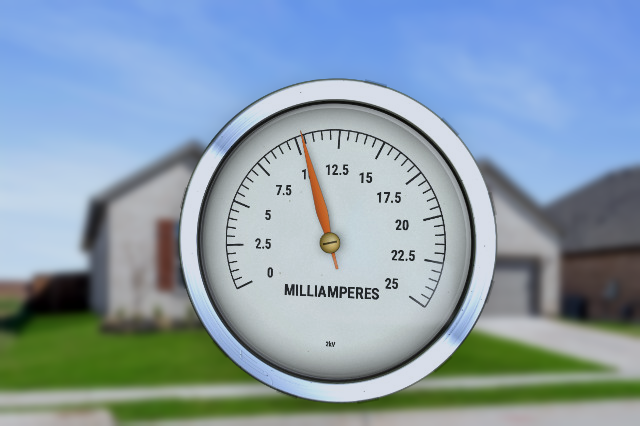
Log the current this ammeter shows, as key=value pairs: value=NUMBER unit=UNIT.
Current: value=10.5 unit=mA
